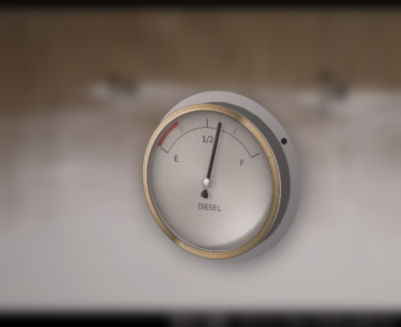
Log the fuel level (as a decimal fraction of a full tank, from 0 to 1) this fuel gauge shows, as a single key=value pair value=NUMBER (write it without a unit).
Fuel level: value=0.625
